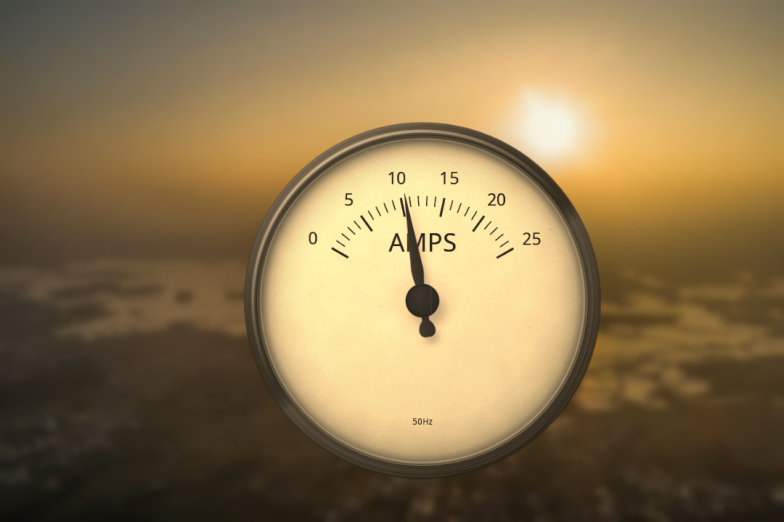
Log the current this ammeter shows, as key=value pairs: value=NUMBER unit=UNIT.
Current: value=10.5 unit=A
